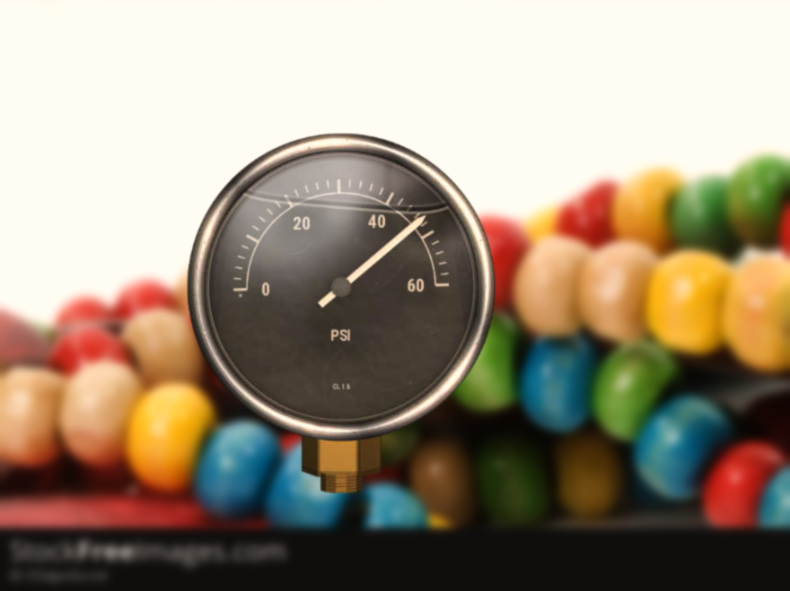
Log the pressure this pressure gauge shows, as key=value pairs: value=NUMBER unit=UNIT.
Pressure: value=47 unit=psi
